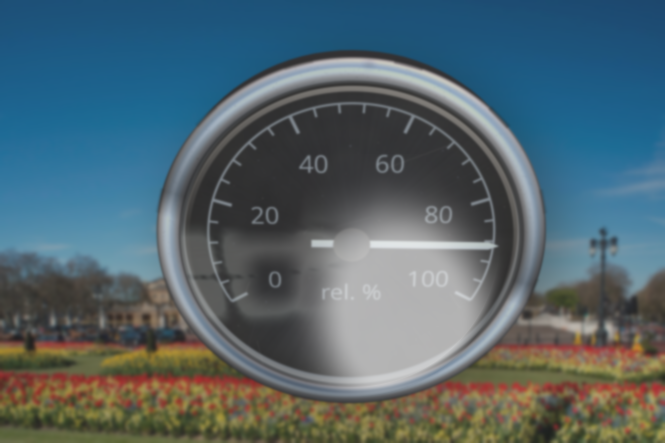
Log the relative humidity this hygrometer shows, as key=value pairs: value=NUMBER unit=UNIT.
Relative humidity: value=88 unit=%
